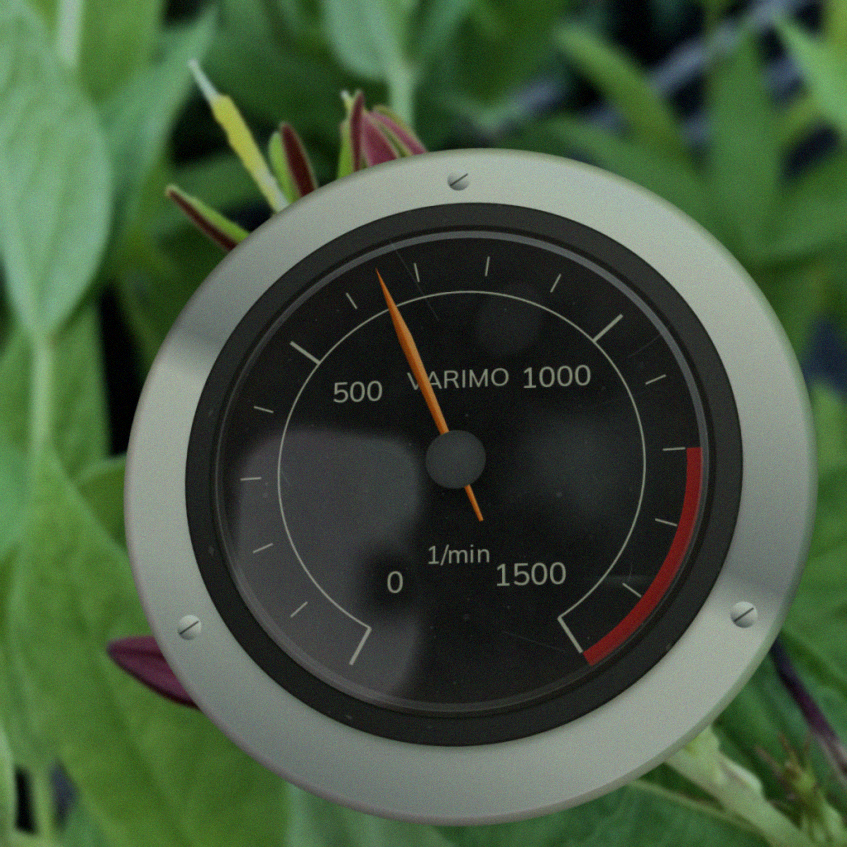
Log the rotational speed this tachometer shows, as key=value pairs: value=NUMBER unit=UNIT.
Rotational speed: value=650 unit=rpm
